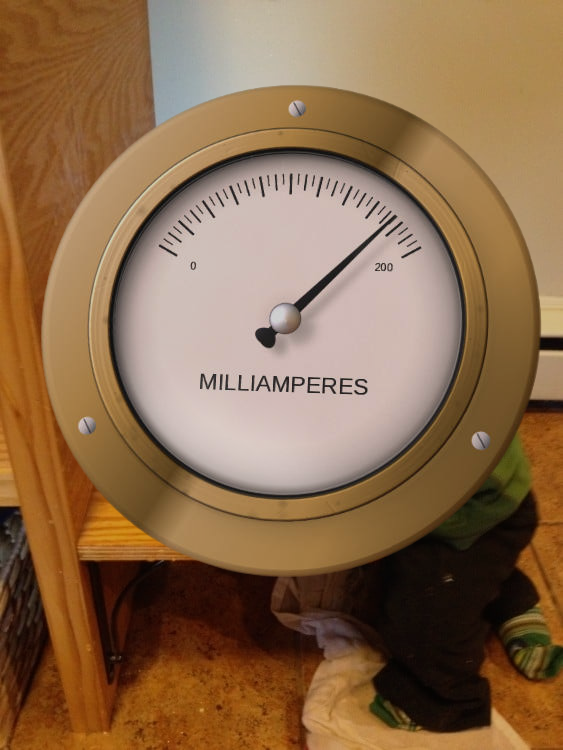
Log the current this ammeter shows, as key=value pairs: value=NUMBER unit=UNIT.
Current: value=175 unit=mA
